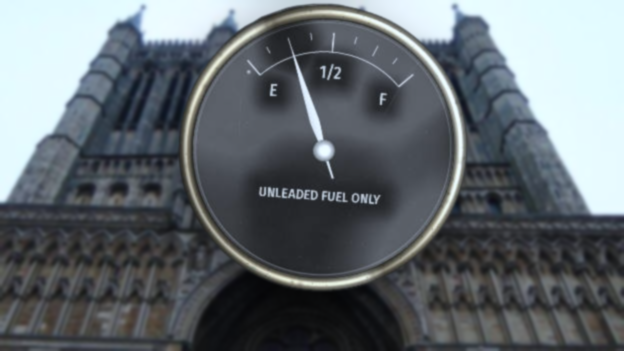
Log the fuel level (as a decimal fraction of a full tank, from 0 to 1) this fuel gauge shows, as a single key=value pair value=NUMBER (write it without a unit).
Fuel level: value=0.25
